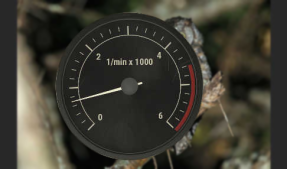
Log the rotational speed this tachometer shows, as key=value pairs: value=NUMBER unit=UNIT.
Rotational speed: value=700 unit=rpm
